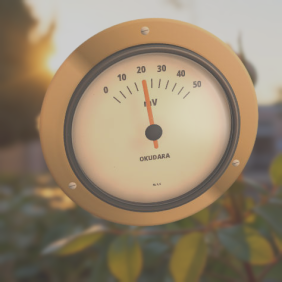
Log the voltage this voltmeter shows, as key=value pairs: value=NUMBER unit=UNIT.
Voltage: value=20 unit=mV
